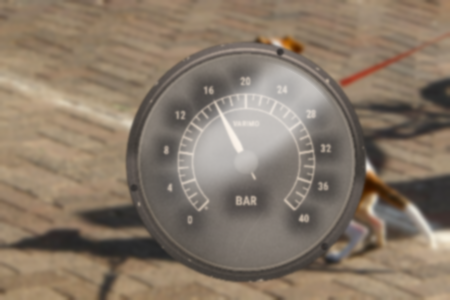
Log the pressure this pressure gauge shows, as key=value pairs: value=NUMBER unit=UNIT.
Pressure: value=16 unit=bar
